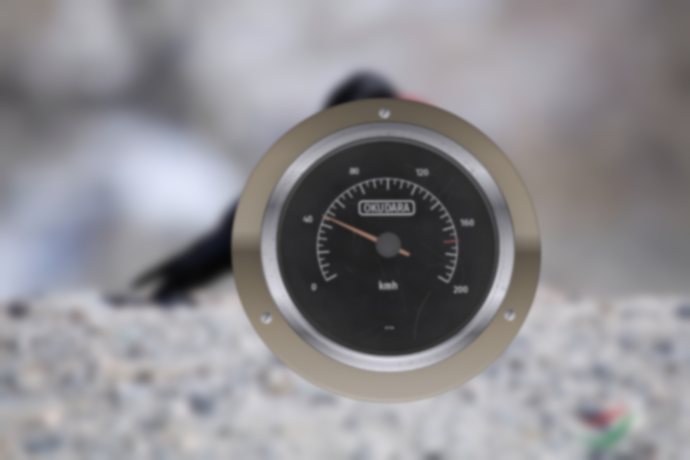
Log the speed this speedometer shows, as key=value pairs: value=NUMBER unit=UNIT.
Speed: value=45 unit=km/h
